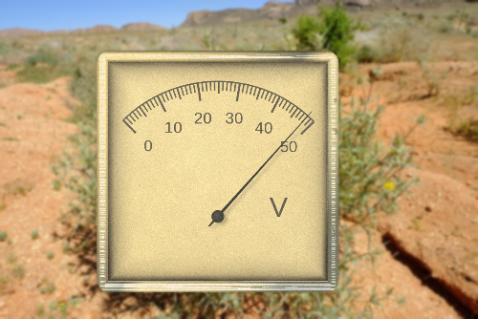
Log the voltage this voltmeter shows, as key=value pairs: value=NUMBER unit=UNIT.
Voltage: value=48 unit=V
